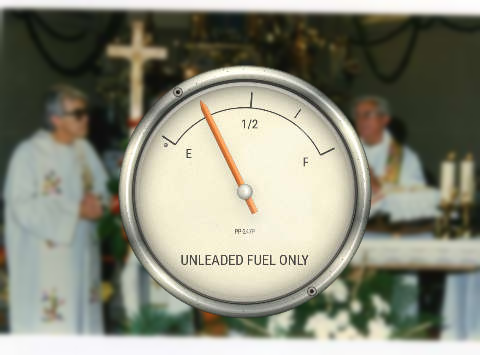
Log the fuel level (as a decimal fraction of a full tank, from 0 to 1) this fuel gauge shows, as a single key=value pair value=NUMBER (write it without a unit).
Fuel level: value=0.25
